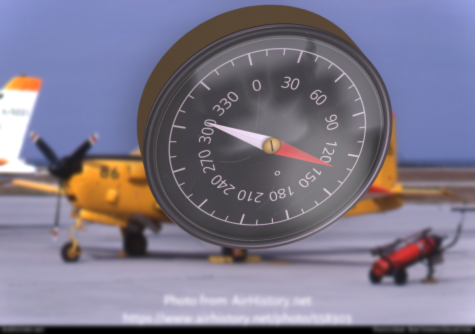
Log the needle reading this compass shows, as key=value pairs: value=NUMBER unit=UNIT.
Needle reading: value=130 unit=°
